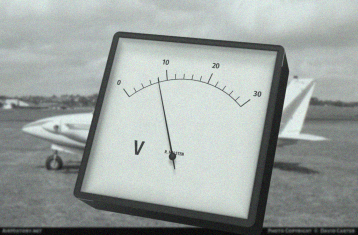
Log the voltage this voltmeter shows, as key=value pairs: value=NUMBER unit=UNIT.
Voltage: value=8 unit=V
